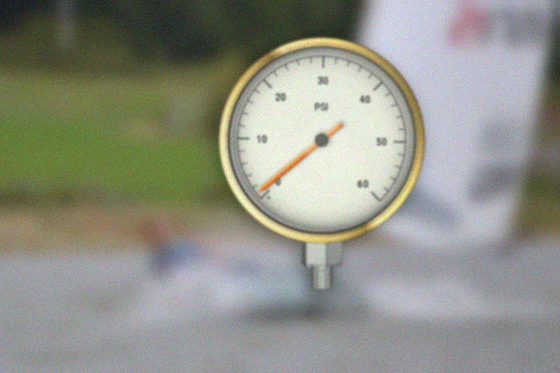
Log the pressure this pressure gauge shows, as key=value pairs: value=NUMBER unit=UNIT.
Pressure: value=1 unit=psi
